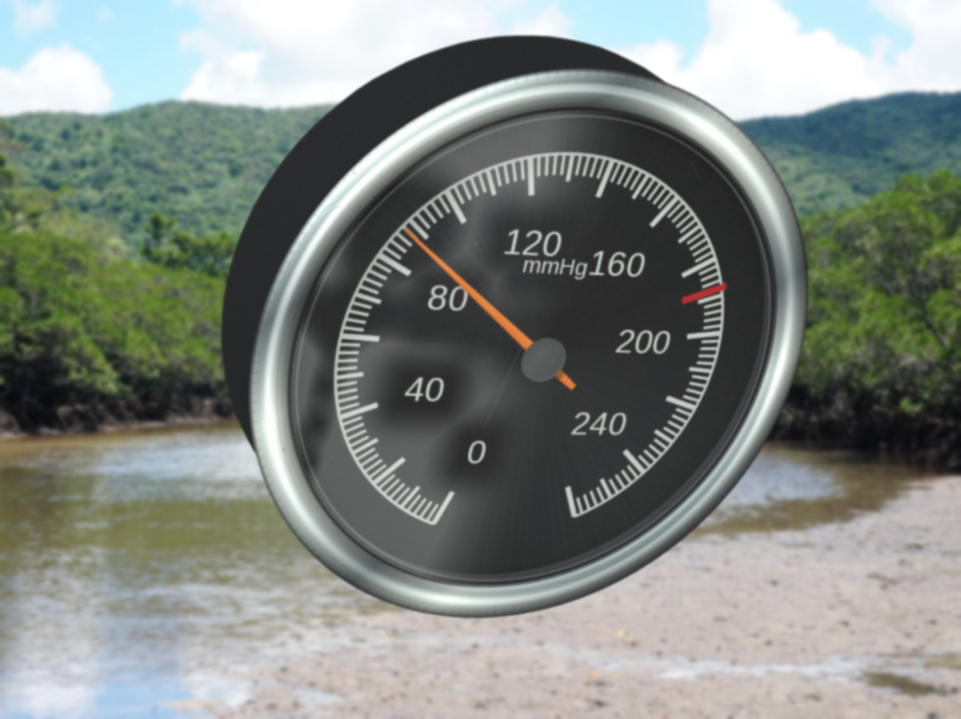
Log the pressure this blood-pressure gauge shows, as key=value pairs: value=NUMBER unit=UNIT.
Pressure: value=88 unit=mmHg
